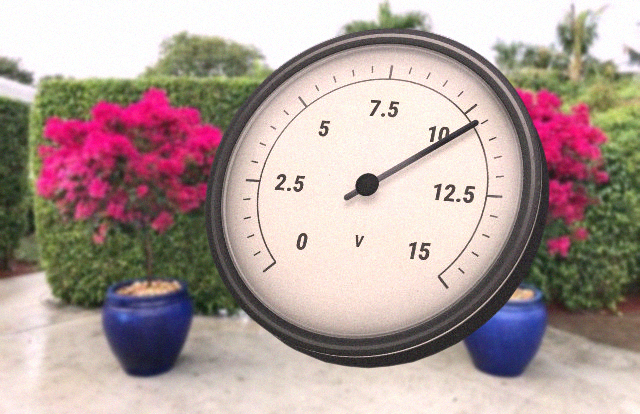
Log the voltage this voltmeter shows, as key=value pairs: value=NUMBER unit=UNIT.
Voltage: value=10.5 unit=V
